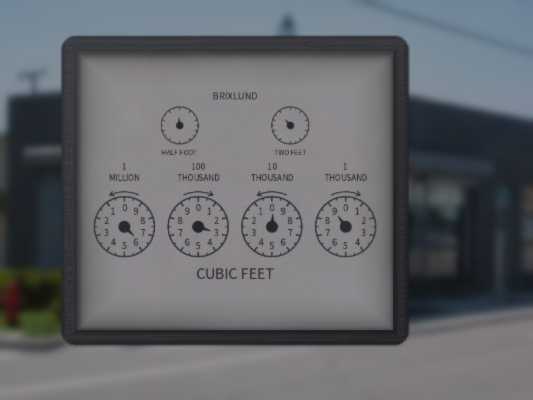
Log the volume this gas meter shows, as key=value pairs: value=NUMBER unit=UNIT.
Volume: value=629900 unit=ft³
